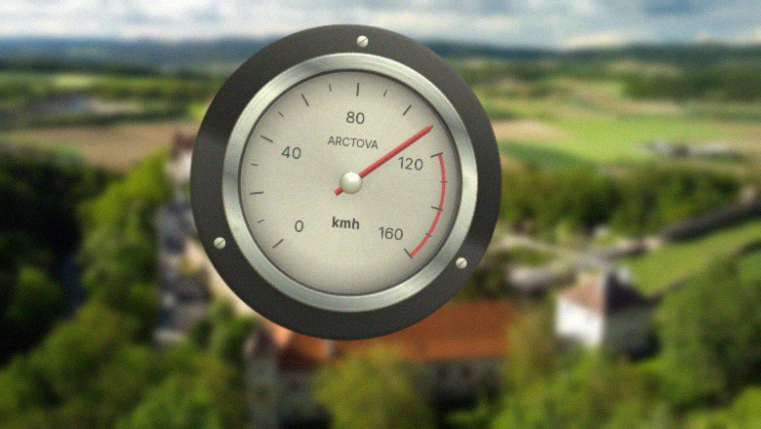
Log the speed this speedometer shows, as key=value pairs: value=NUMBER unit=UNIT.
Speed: value=110 unit=km/h
